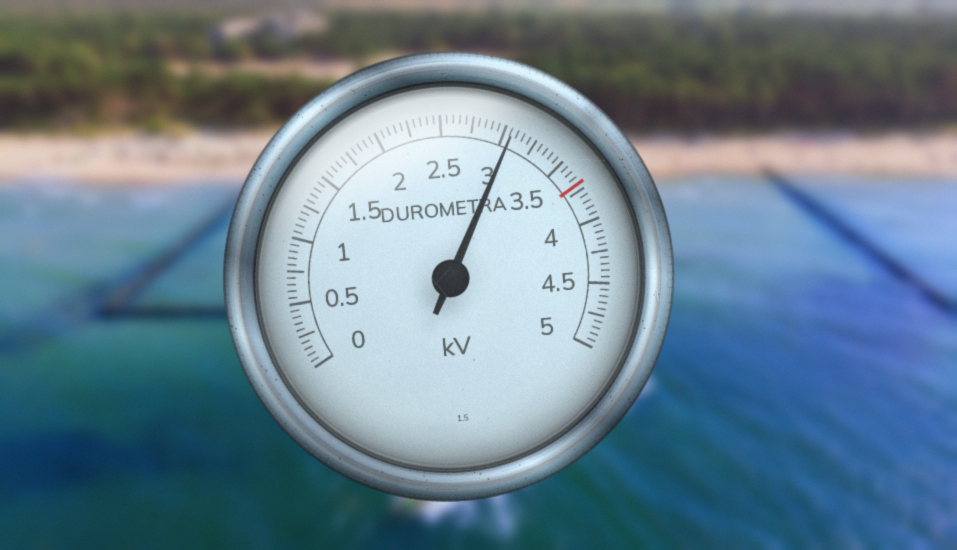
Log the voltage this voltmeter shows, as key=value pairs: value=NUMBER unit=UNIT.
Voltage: value=3.05 unit=kV
